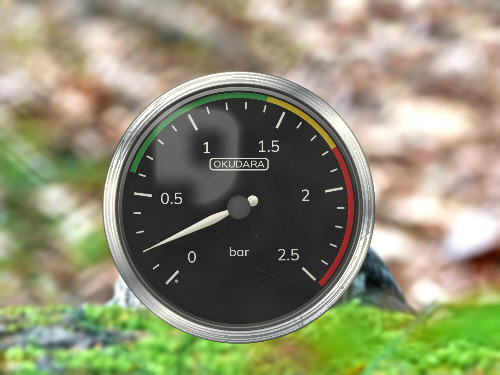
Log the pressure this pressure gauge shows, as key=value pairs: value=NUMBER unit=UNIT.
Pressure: value=0.2 unit=bar
